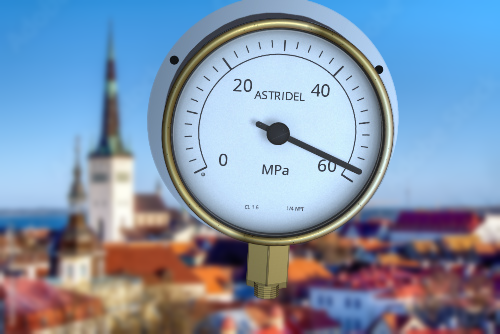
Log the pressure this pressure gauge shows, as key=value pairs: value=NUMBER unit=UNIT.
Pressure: value=58 unit=MPa
